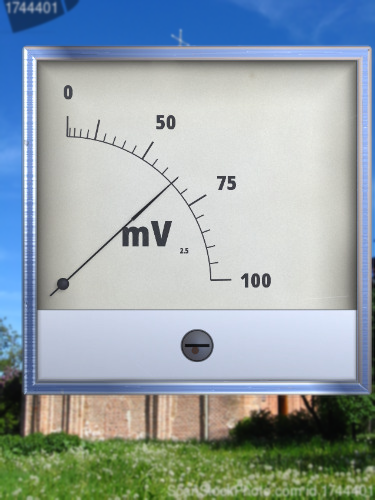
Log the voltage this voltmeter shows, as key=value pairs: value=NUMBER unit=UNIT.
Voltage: value=65 unit=mV
